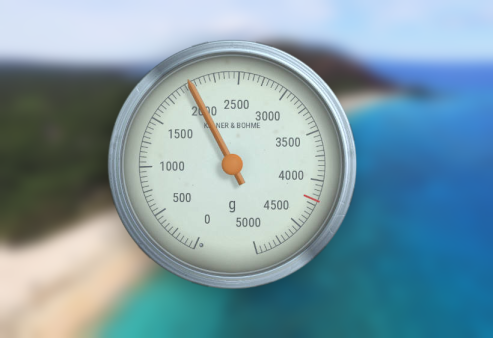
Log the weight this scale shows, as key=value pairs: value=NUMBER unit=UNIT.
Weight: value=2000 unit=g
